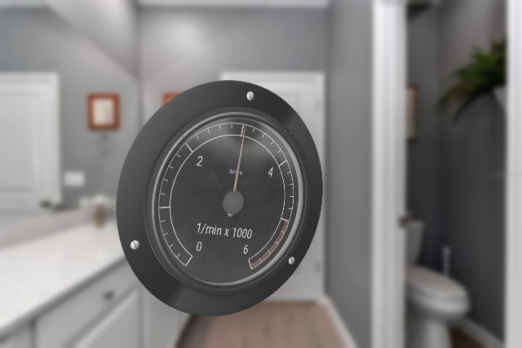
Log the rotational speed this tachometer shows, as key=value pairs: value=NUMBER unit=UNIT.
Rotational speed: value=3000 unit=rpm
